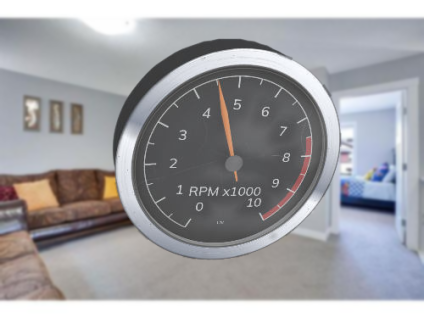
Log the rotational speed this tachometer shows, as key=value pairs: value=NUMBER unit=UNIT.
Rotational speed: value=4500 unit=rpm
